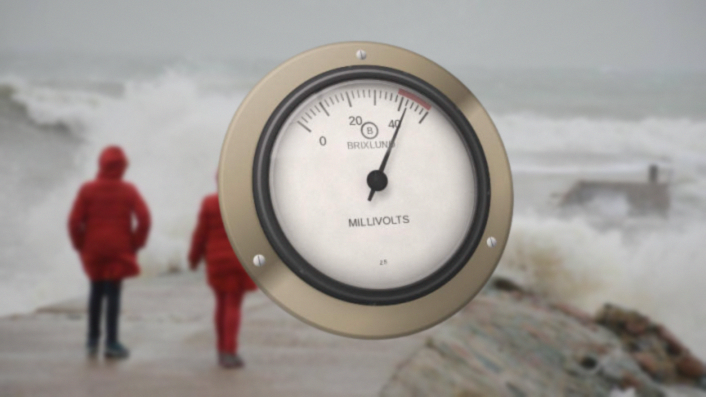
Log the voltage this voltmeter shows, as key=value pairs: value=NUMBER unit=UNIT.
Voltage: value=42 unit=mV
